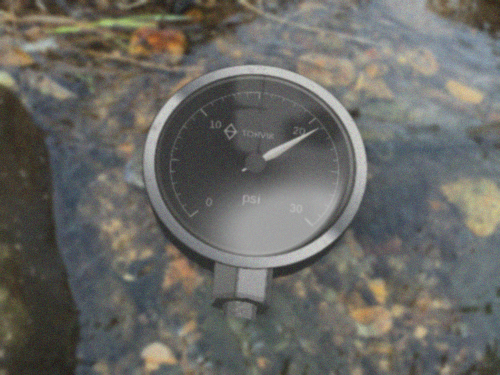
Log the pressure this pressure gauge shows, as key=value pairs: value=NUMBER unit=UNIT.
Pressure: value=21 unit=psi
